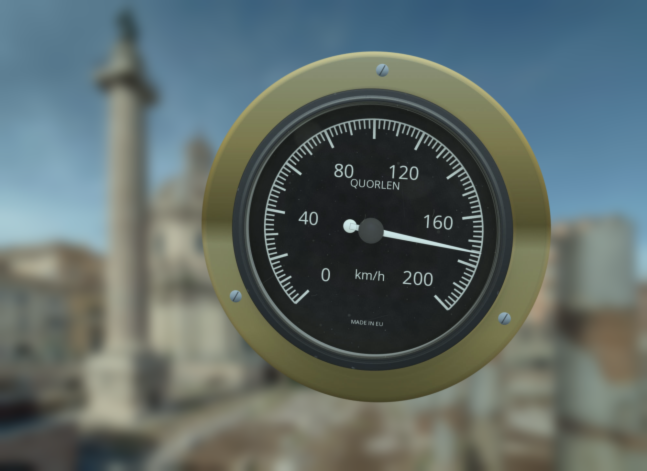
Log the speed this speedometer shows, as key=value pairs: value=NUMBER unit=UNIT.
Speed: value=174 unit=km/h
